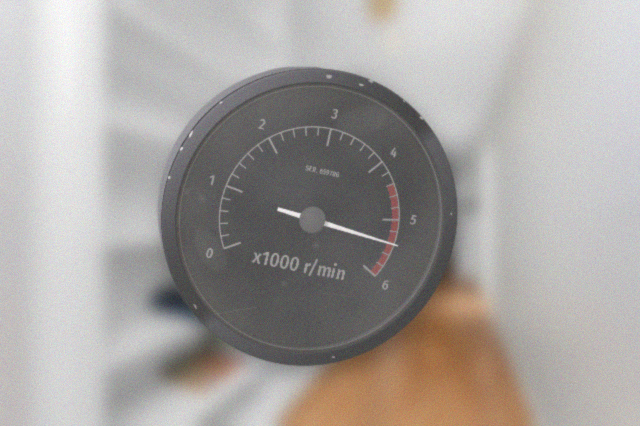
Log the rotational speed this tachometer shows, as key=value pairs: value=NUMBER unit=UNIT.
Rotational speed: value=5400 unit=rpm
